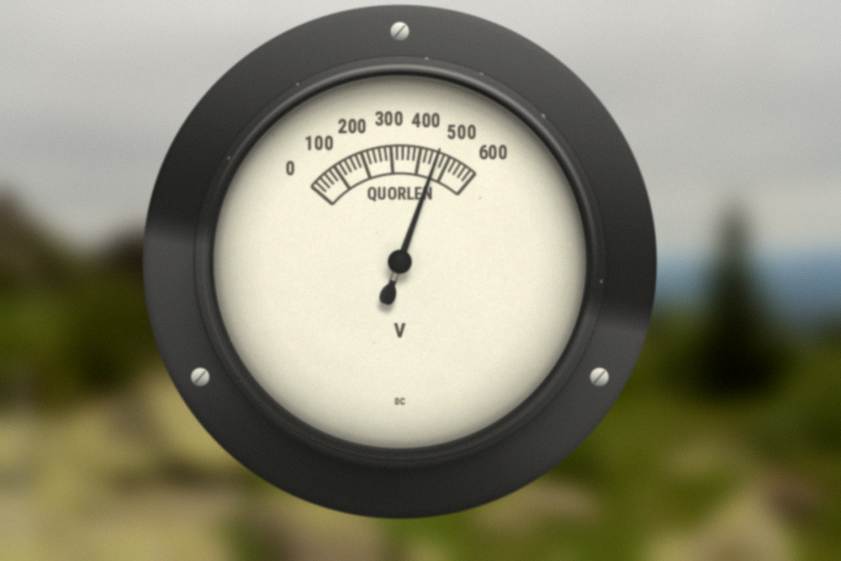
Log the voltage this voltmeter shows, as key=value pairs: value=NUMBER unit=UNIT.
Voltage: value=460 unit=V
